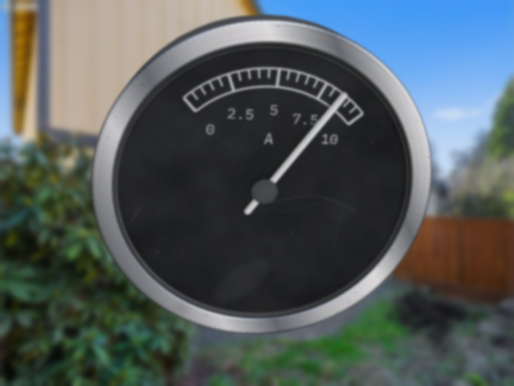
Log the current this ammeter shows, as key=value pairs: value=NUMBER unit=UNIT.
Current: value=8.5 unit=A
